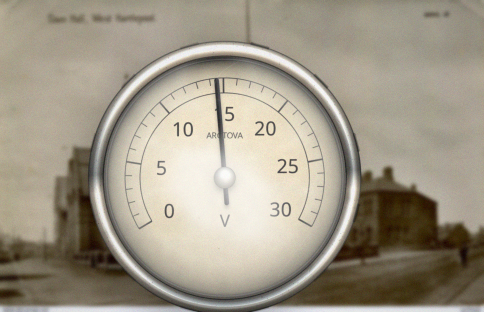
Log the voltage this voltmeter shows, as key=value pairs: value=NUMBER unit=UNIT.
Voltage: value=14.5 unit=V
